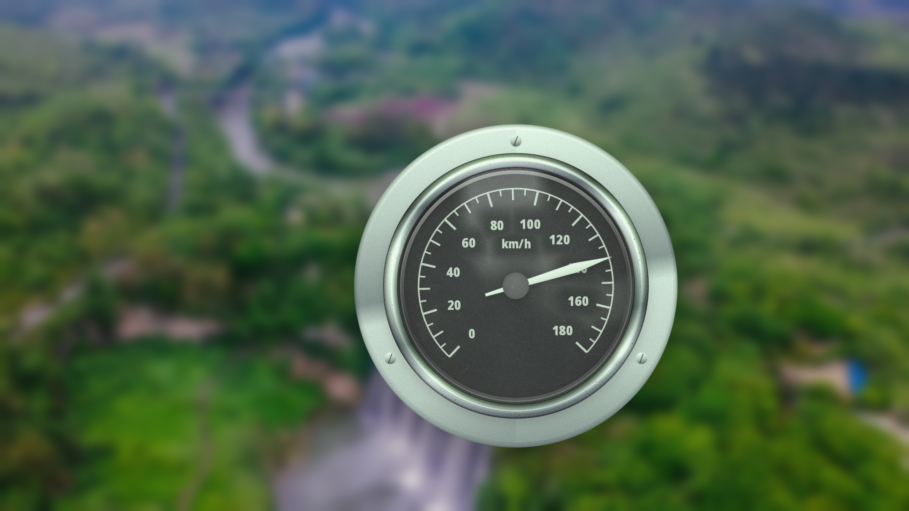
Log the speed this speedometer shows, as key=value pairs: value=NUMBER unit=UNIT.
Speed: value=140 unit=km/h
